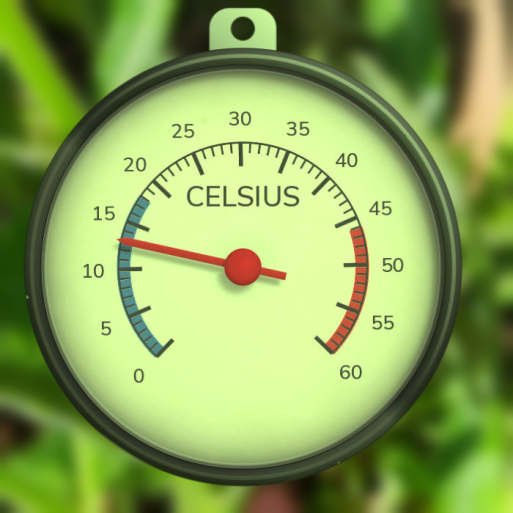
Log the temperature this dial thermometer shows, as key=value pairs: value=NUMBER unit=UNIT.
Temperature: value=13 unit=°C
